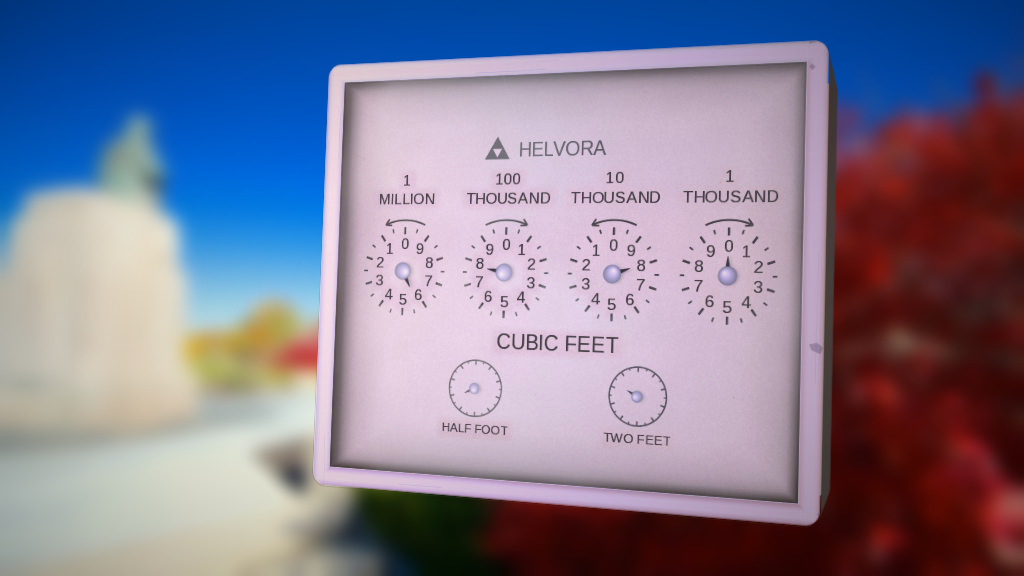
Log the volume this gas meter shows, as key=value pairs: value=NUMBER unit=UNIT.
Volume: value=578000 unit=ft³
